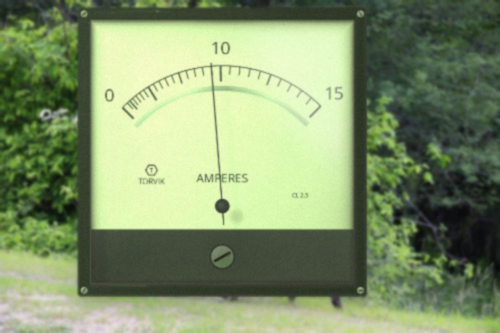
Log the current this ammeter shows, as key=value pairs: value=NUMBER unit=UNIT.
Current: value=9.5 unit=A
